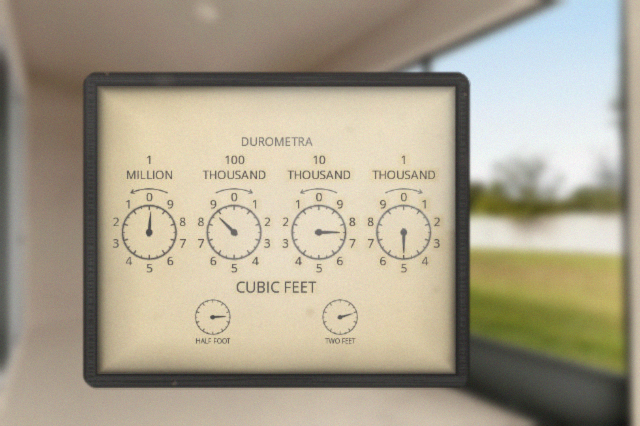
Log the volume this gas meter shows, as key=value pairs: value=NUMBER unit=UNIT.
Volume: value=987500 unit=ft³
